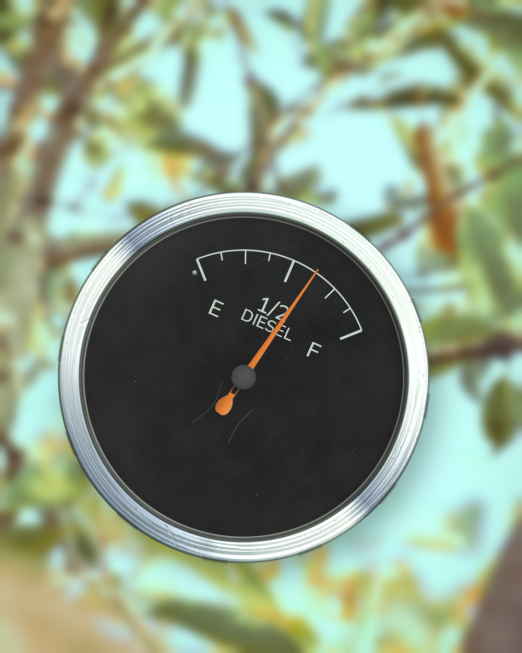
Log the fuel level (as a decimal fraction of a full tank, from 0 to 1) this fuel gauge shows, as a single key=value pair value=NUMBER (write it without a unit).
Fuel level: value=0.625
